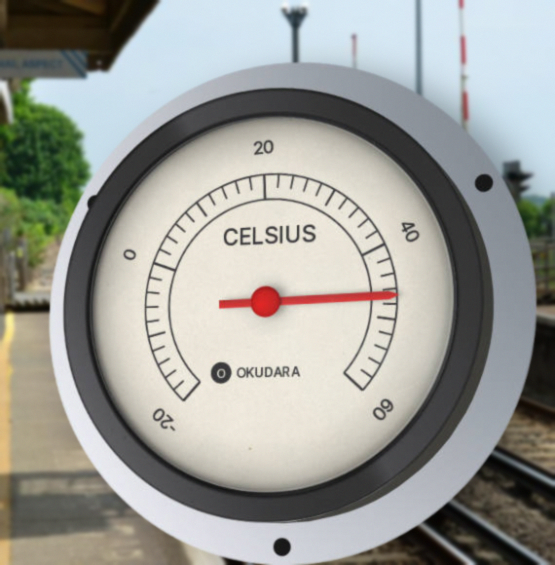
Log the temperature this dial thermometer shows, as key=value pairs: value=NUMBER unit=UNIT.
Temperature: value=47 unit=°C
